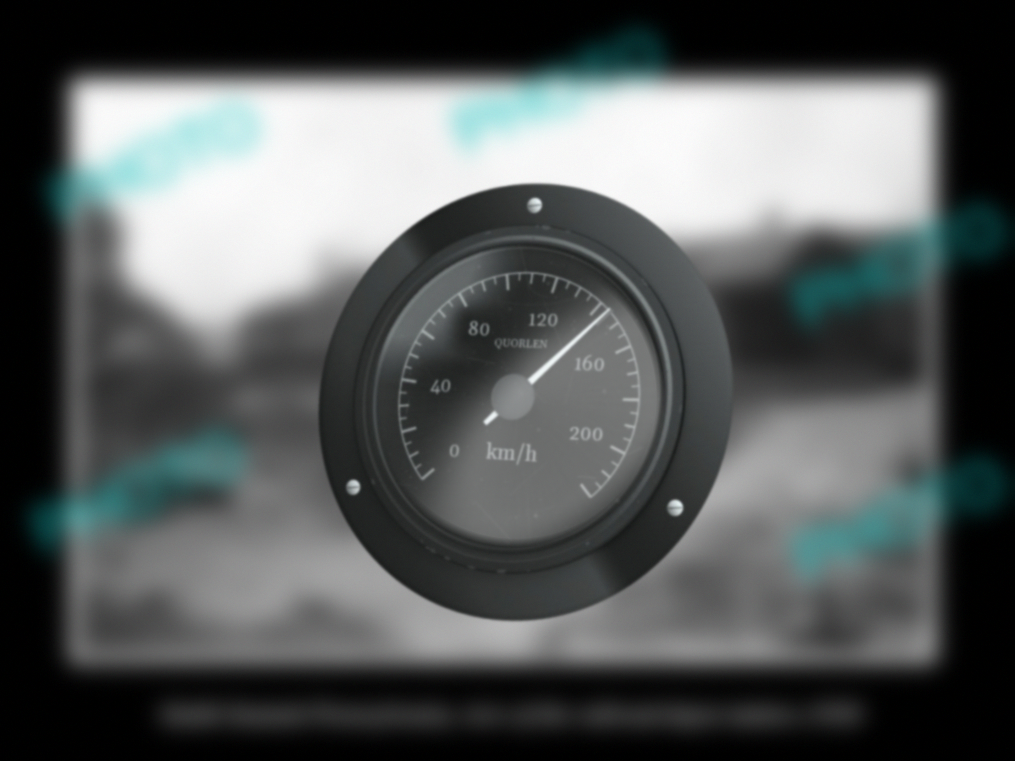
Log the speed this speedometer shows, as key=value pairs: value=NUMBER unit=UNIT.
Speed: value=145 unit=km/h
